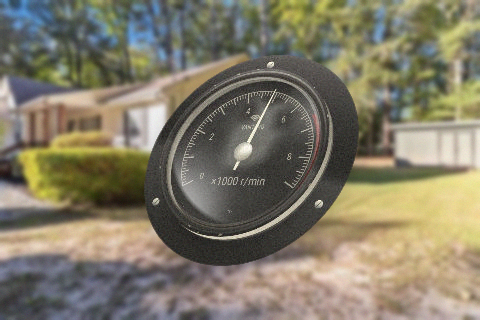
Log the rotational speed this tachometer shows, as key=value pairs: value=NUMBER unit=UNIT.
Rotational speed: value=5000 unit=rpm
